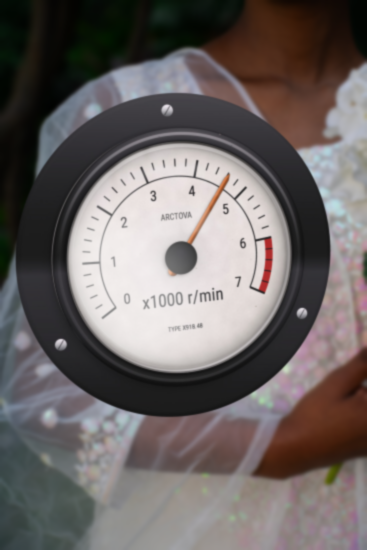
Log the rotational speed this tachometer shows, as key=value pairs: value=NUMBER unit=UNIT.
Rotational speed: value=4600 unit=rpm
